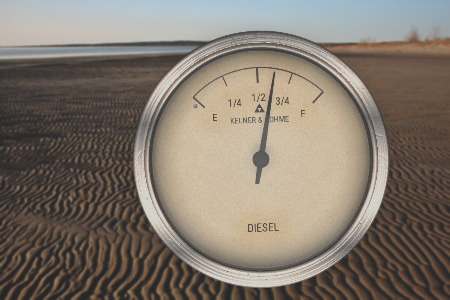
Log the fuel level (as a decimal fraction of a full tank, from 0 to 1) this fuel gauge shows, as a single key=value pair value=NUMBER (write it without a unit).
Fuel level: value=0.625
